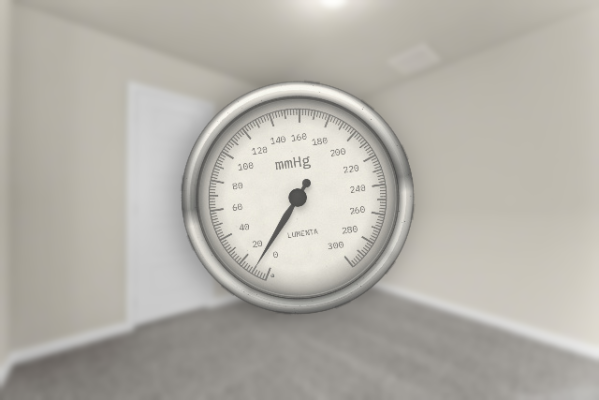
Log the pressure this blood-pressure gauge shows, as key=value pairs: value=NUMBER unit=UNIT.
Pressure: value=10 unit=mmHg
